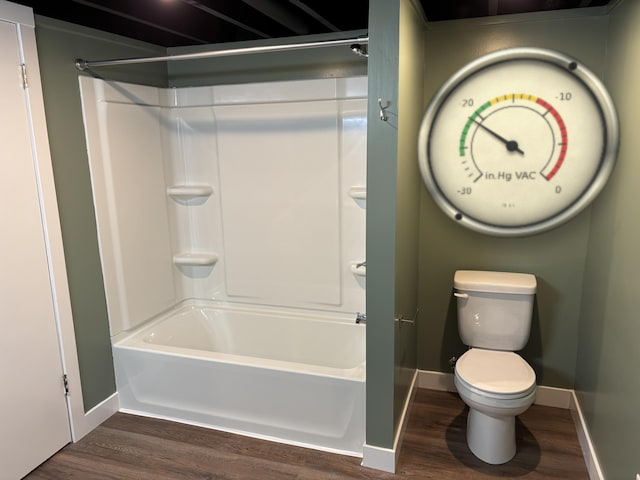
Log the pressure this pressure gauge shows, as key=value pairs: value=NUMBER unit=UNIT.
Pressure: value=-21 unit=inHg
